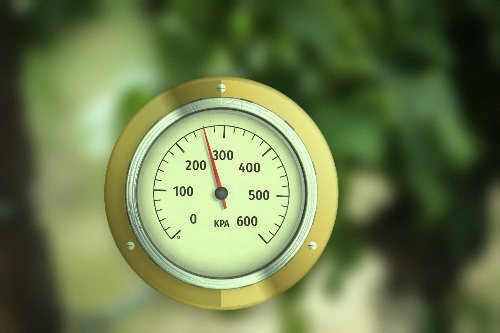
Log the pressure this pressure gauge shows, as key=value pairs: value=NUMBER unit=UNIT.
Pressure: value=260 unit=kPa
